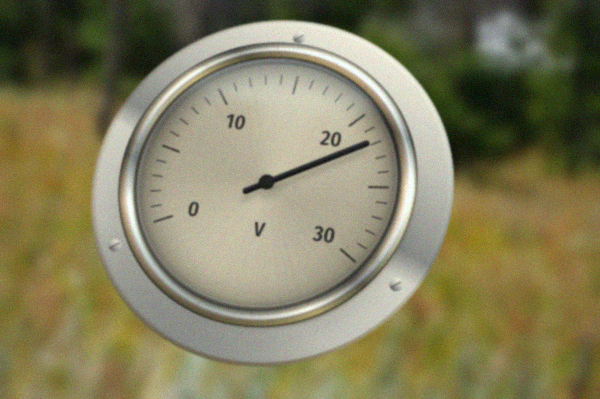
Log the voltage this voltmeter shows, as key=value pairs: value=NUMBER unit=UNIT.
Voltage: value=22 unit=V
